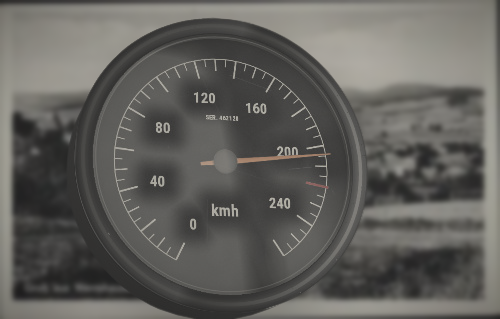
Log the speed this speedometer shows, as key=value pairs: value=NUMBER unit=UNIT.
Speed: value=205 unit=km/h
